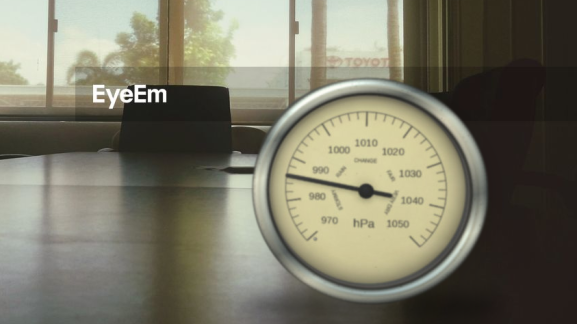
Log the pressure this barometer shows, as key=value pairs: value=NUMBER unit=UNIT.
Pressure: value=986 unit=hPa
